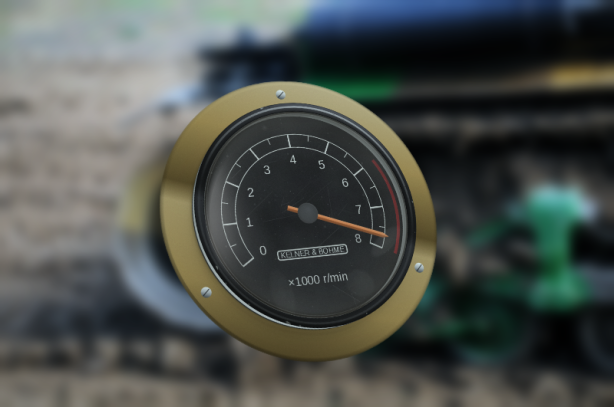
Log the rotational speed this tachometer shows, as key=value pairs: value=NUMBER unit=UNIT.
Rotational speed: value=7750 unit=rpm
